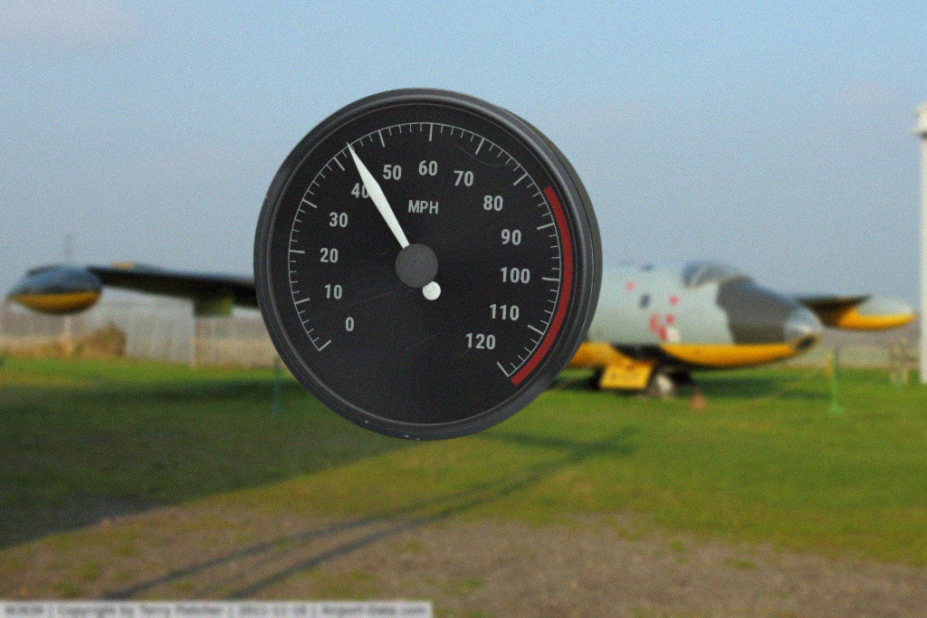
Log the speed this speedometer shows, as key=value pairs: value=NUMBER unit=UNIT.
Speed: value=44 unit=mph
